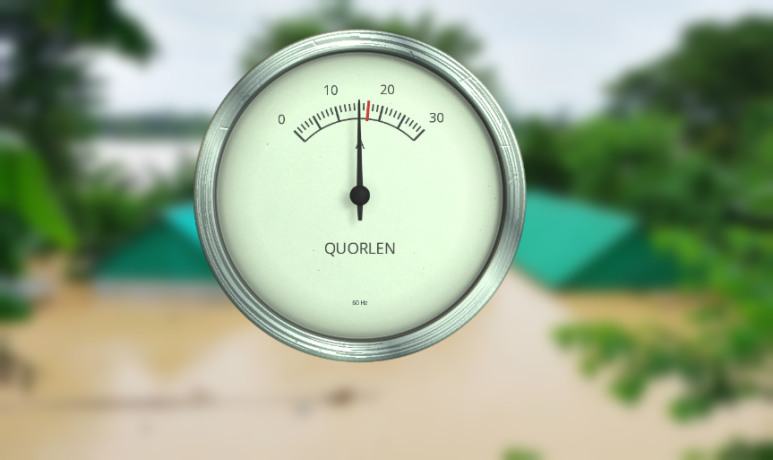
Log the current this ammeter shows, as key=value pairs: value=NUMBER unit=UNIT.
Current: value=15 unit=A
